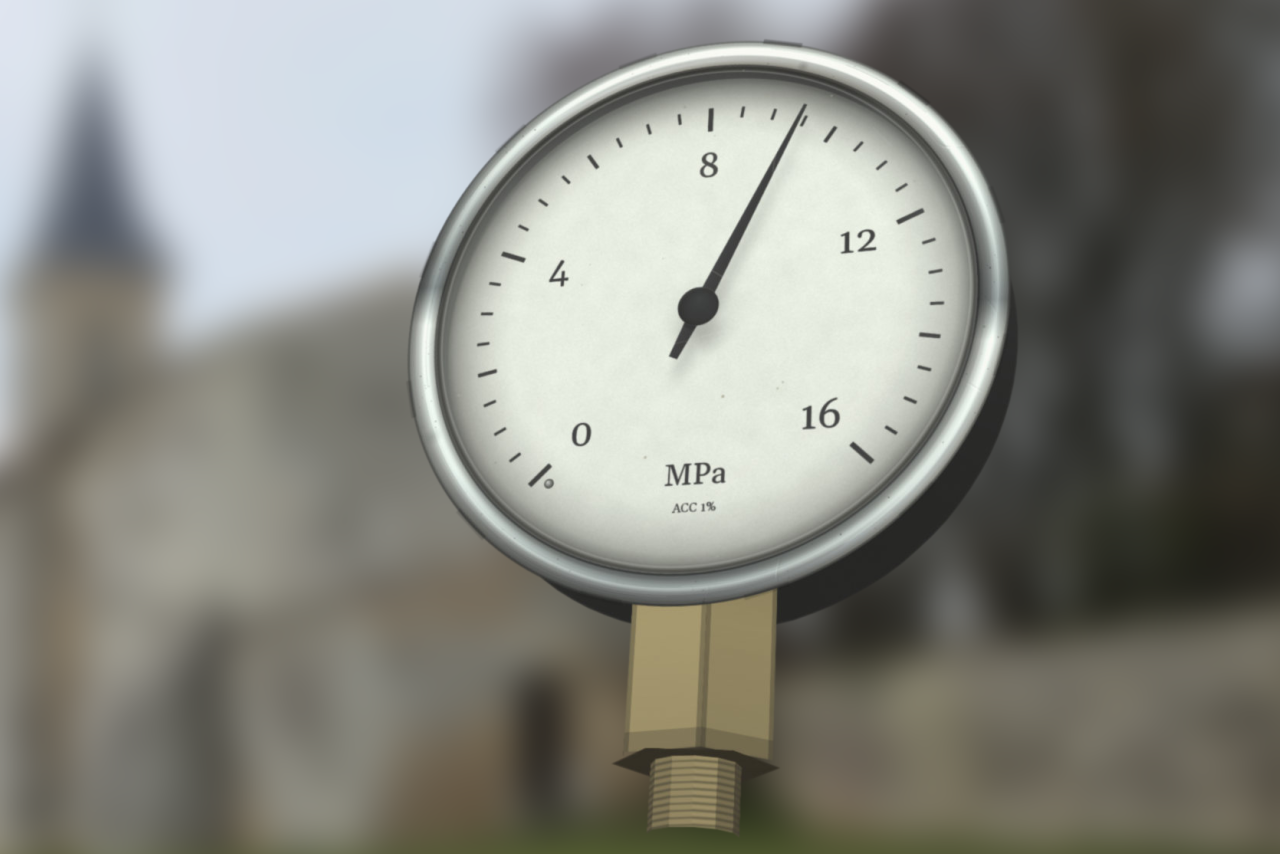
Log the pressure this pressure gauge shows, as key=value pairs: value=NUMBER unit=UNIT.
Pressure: value=9.5 unit=MPa
